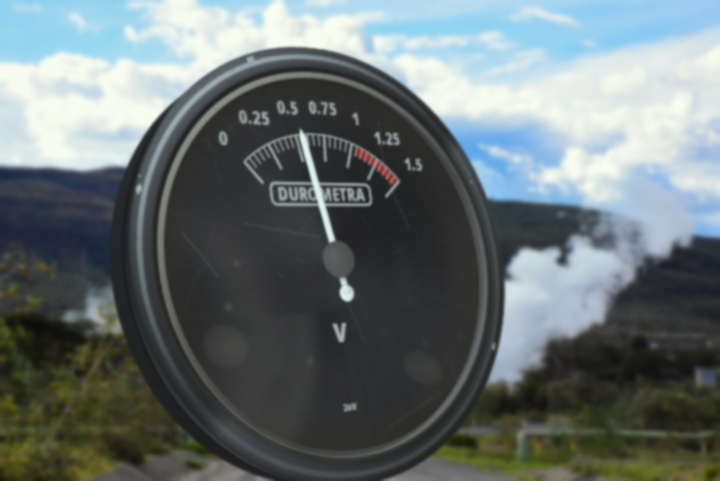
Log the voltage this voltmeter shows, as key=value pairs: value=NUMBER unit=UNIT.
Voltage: value=0.5 unit=V
